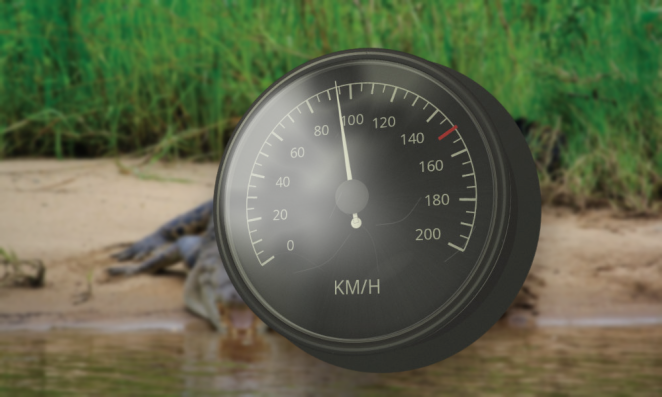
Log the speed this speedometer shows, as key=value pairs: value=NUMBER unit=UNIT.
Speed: value=95 unit=km/h
